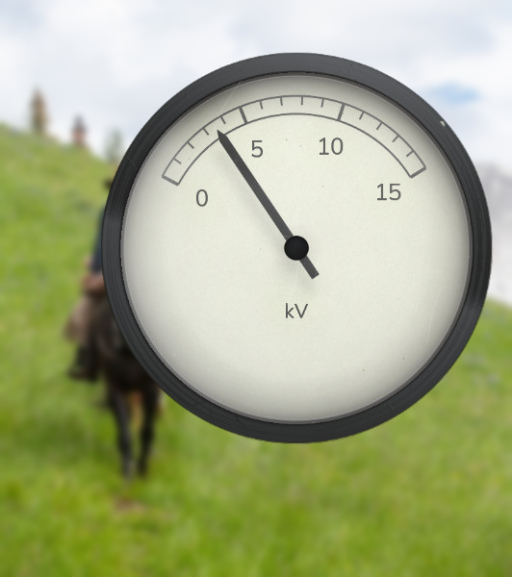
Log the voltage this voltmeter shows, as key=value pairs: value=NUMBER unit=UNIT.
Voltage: value=3.5 unit=kV
